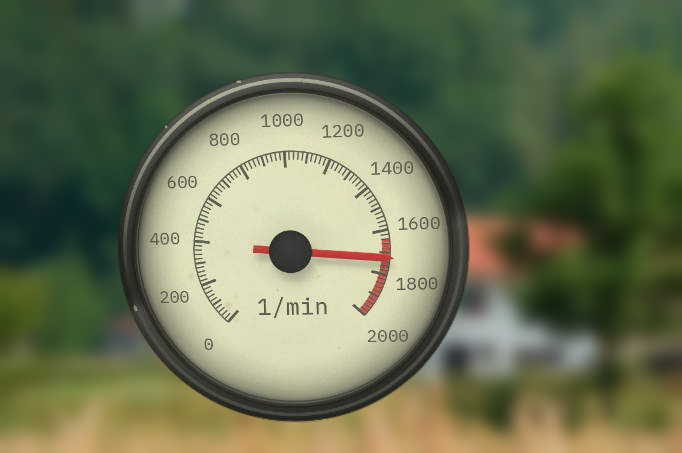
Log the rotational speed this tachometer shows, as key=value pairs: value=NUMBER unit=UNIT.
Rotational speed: value=1720 unit=rpm
